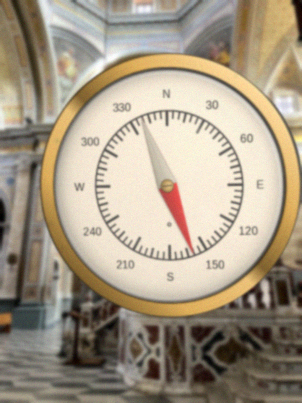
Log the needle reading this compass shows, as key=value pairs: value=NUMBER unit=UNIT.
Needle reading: value=160 unit=°
